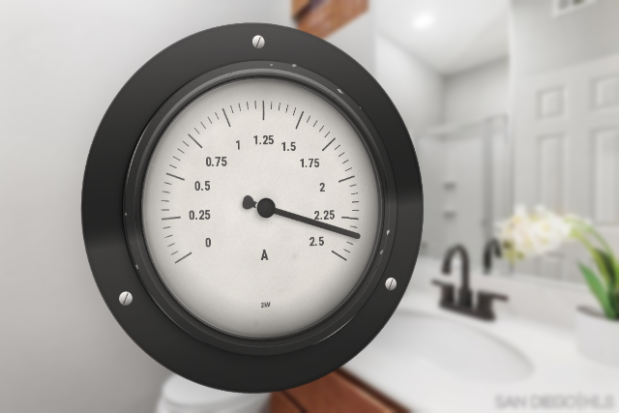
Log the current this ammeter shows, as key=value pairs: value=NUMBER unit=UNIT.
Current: value=2.35 unit=A
